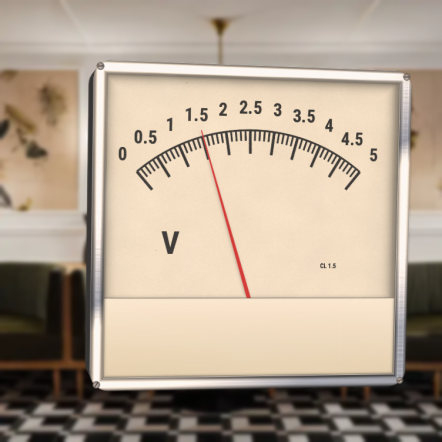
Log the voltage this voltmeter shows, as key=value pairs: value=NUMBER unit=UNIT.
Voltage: value=1.5 unit=V
